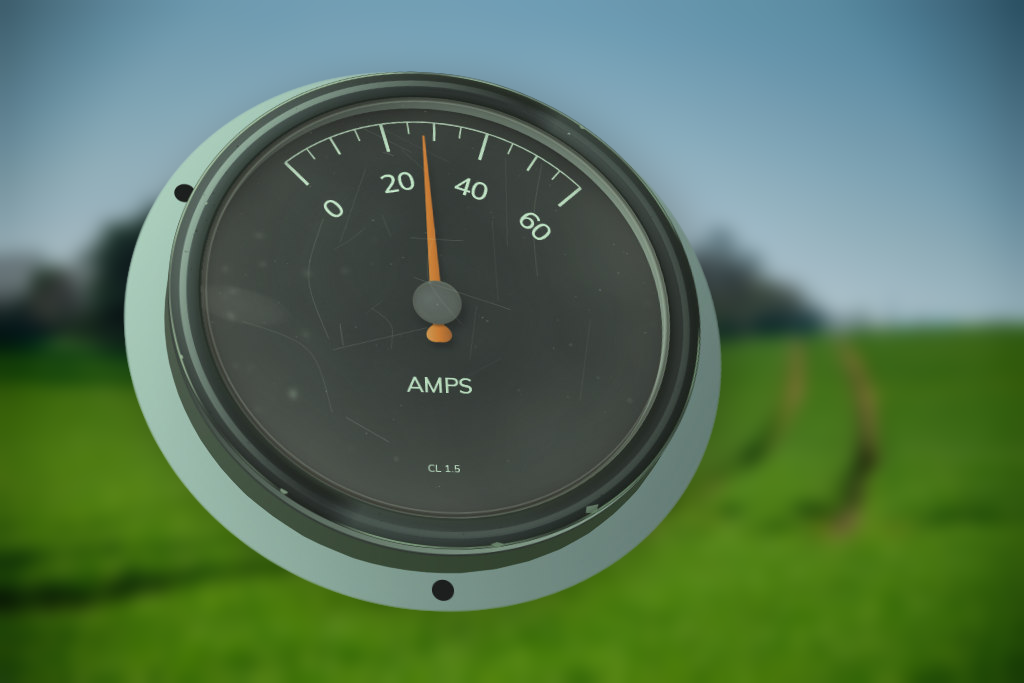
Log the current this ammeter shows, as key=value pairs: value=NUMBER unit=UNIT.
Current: value=27.5 unit=A
